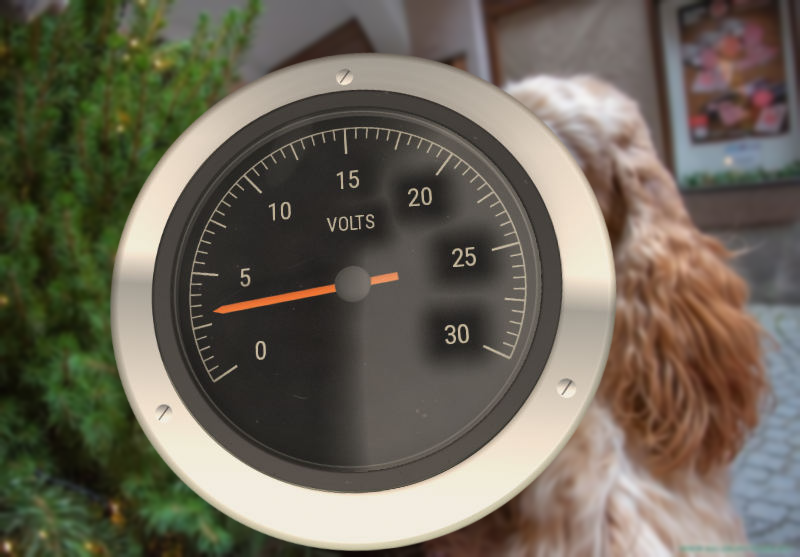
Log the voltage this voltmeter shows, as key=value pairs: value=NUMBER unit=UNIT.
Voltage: value=3 unit=V
